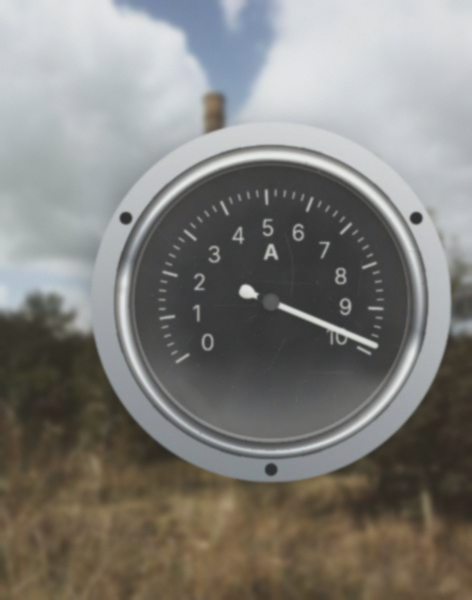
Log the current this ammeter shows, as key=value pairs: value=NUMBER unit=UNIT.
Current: value=9.8 unit=A
